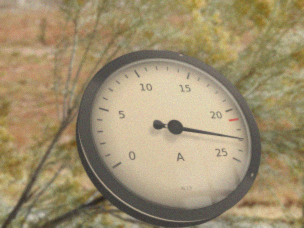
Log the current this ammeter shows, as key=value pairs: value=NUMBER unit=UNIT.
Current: value=23 unit=A
